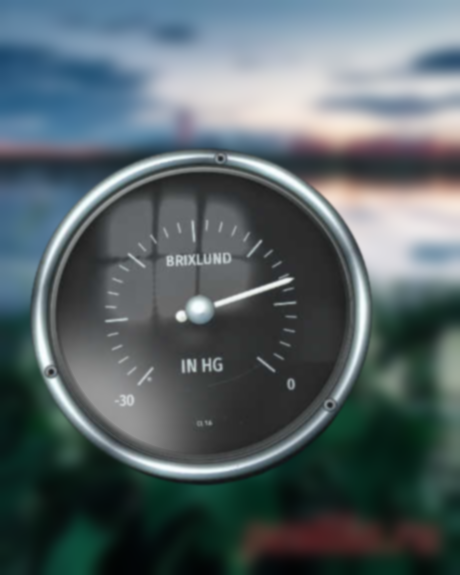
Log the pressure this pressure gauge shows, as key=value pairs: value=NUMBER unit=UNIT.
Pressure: value=-6.5 unit=inHg
